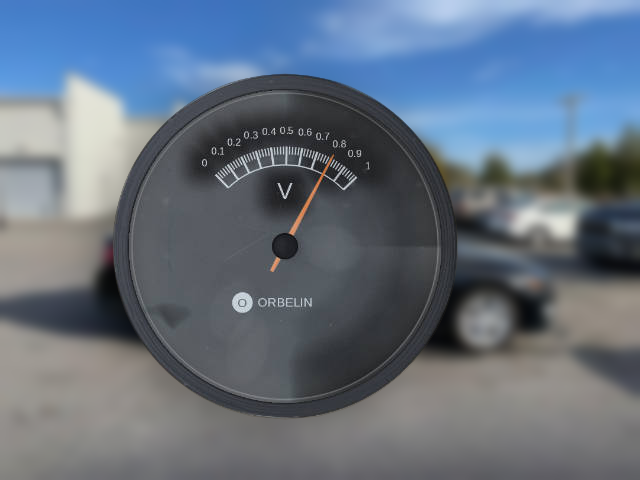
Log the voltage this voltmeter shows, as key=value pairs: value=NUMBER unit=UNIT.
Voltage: value=0.8 unit=V
